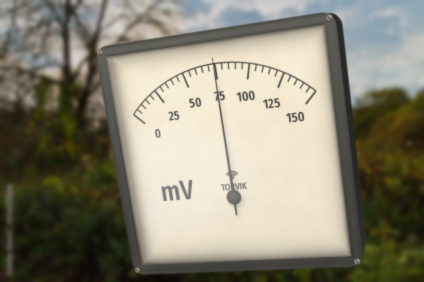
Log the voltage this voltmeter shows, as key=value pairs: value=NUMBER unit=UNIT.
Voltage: value=75 unit=mV
